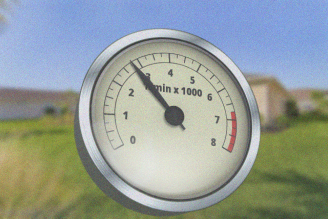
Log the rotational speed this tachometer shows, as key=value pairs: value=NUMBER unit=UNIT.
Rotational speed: value=2750 unit=rpm
